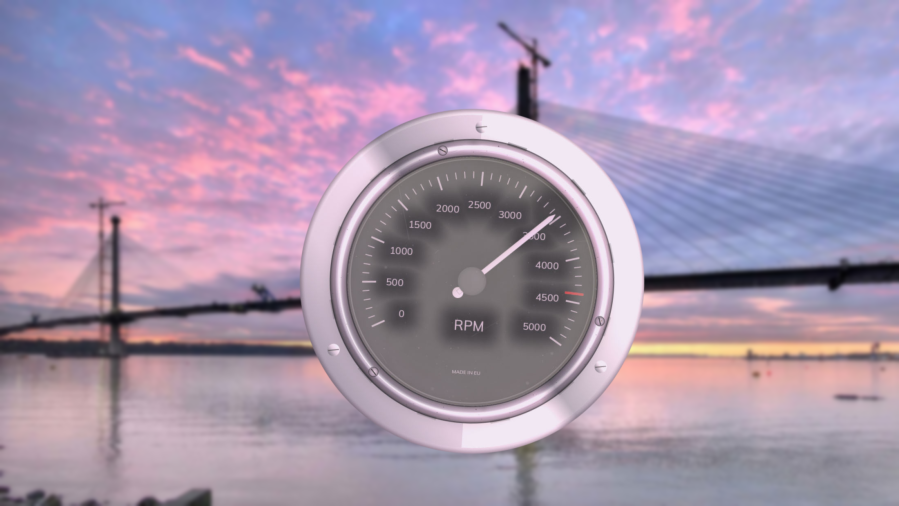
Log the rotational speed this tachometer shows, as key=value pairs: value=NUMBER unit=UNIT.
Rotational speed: value=3450 unit=rpm
